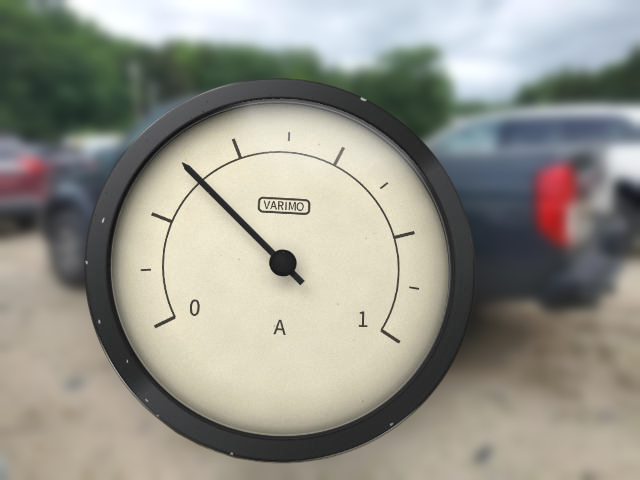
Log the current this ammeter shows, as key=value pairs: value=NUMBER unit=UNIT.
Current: value=0.3 unit=A
